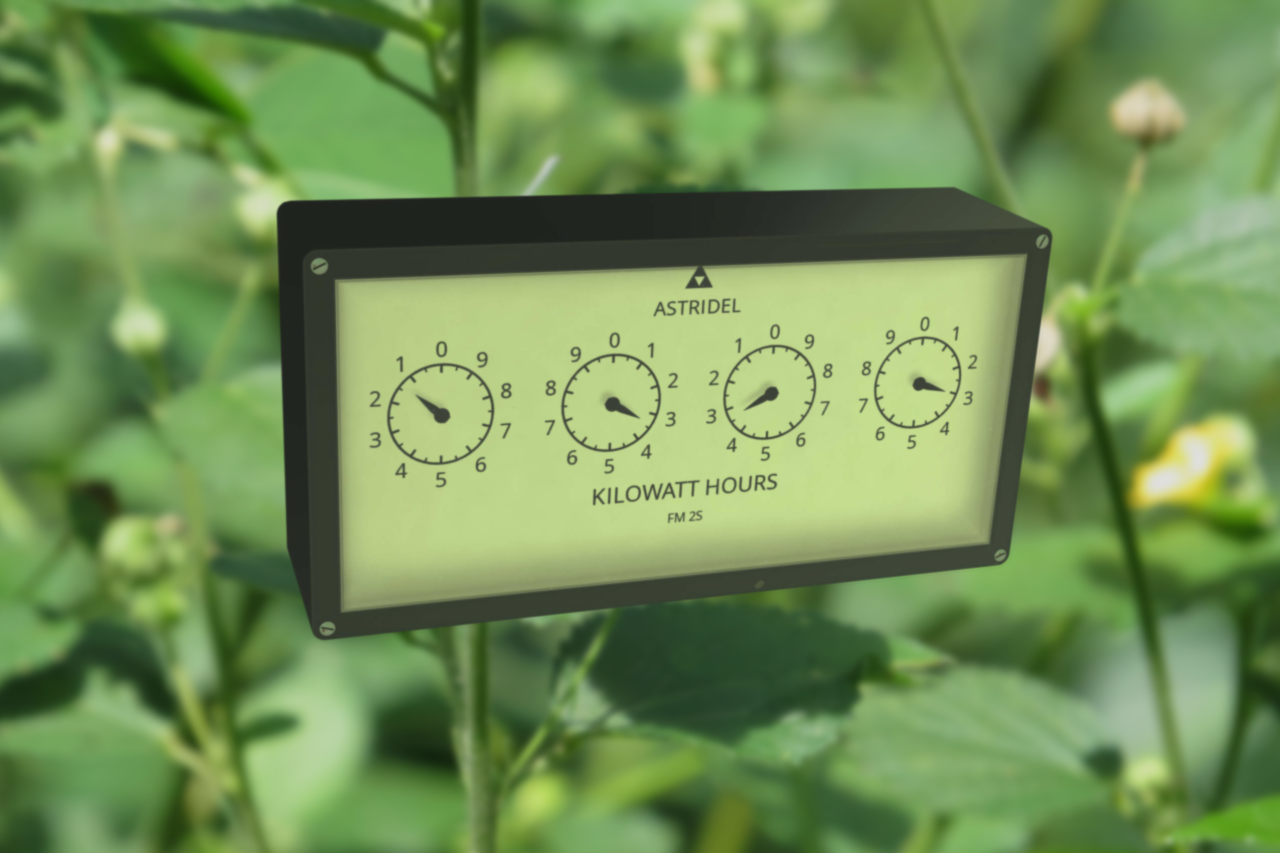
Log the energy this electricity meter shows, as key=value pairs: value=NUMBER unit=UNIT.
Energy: value=1333 unit=kWh
